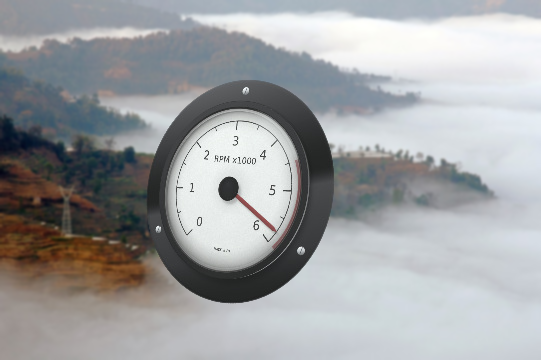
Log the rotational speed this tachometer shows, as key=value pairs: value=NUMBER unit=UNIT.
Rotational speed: value=5750 unit=rpm
